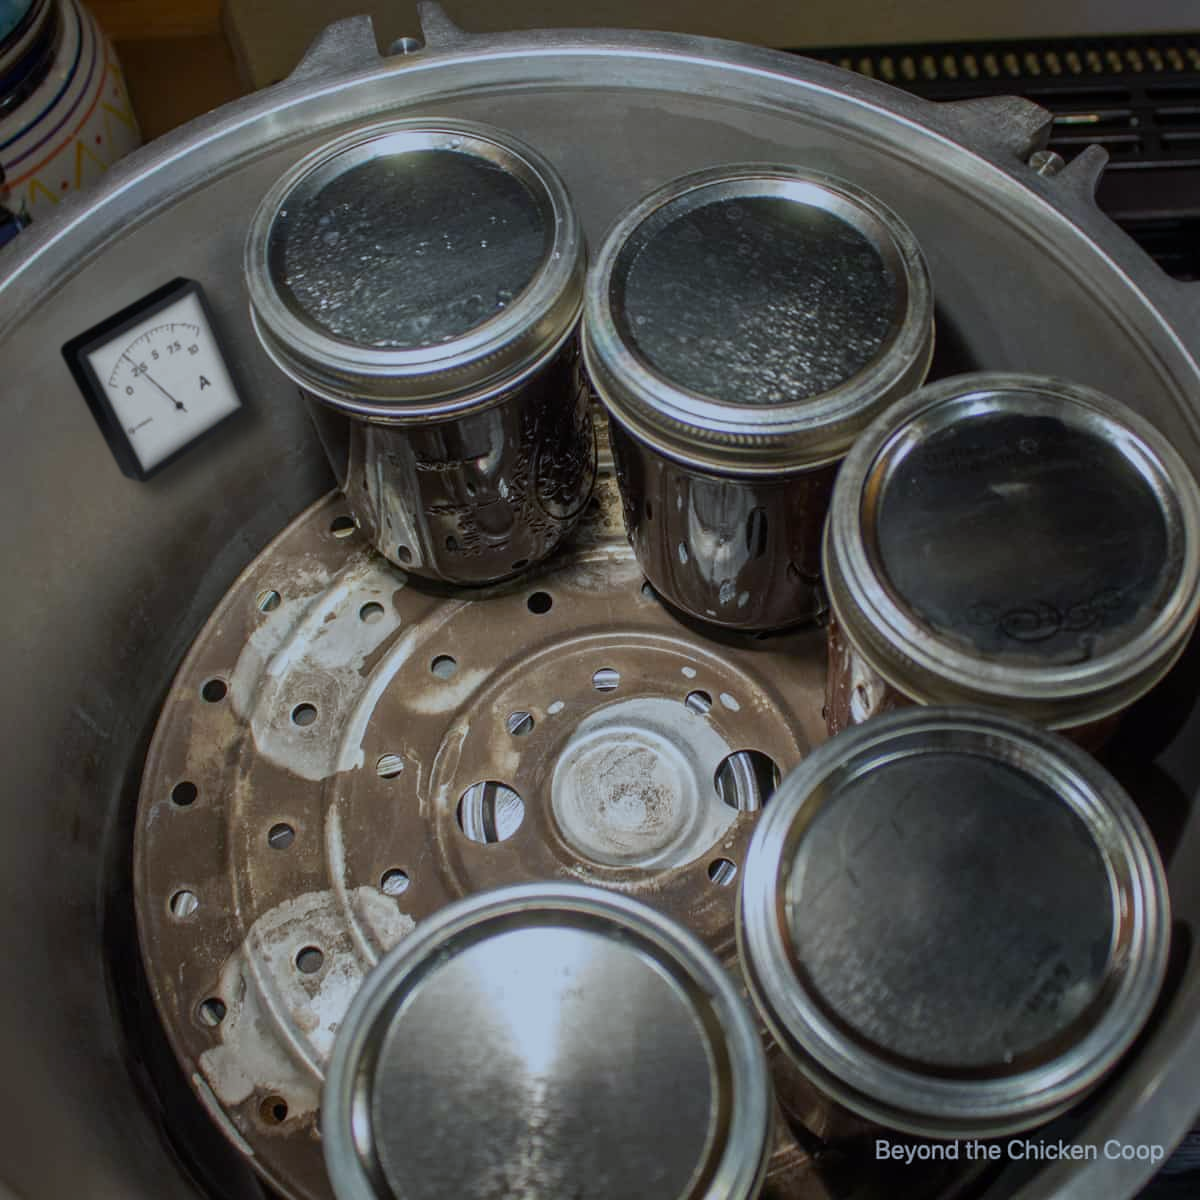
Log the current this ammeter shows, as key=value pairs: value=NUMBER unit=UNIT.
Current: value=2.5 unit=A
